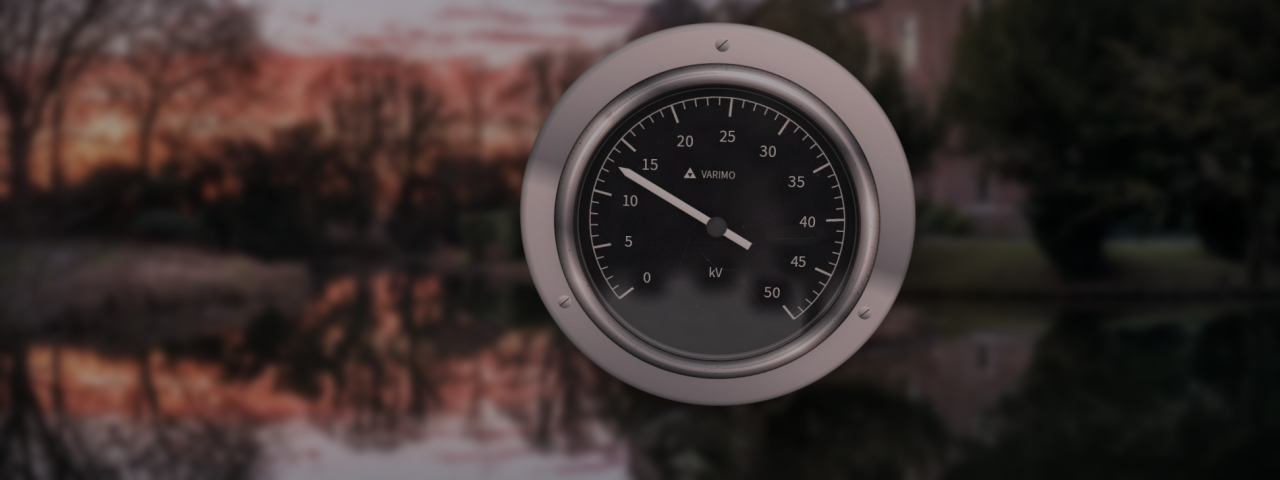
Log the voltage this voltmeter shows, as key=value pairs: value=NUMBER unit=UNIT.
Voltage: value=13 unit=kV
